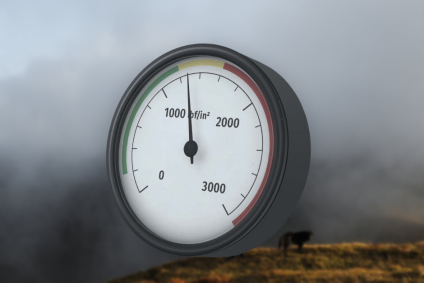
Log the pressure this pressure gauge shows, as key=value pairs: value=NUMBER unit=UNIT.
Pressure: value=1300 unit=psi
